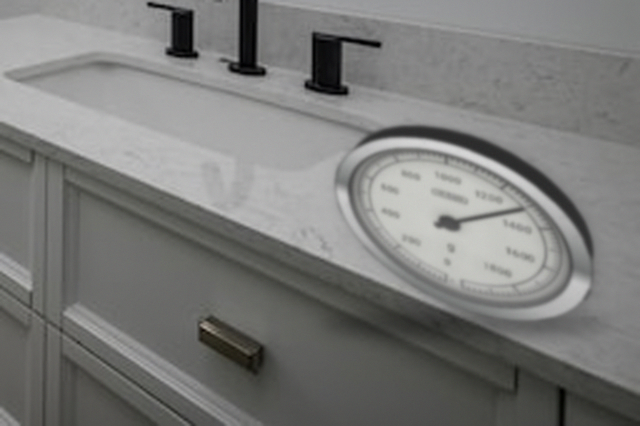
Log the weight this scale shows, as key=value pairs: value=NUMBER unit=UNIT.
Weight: value=1300 unit=g
